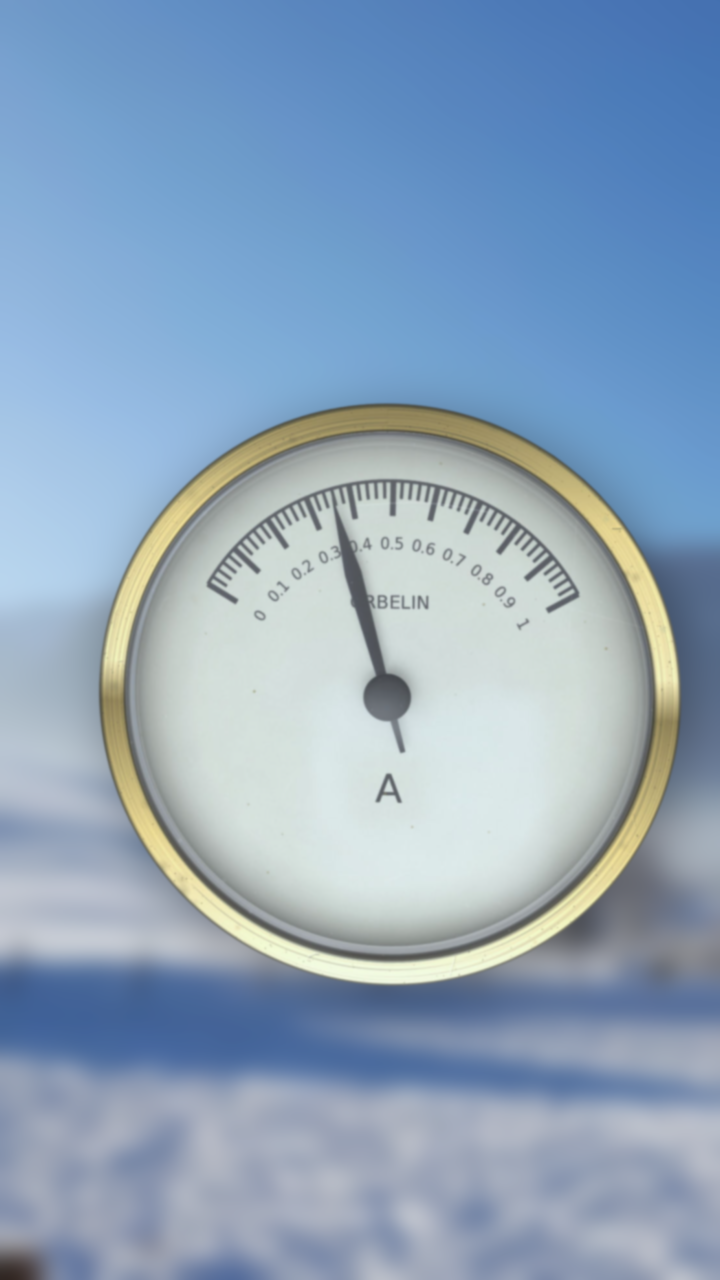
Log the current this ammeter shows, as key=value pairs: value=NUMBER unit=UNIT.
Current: value=0.36 unit=A
